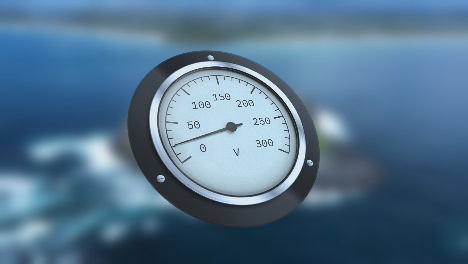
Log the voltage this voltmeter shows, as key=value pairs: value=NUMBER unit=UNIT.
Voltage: value=20 unit=V
